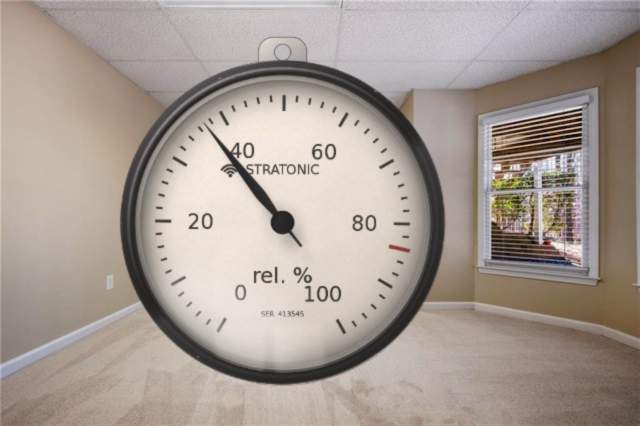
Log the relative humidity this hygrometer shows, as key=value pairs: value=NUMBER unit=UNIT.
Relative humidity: value=37 unit=%
